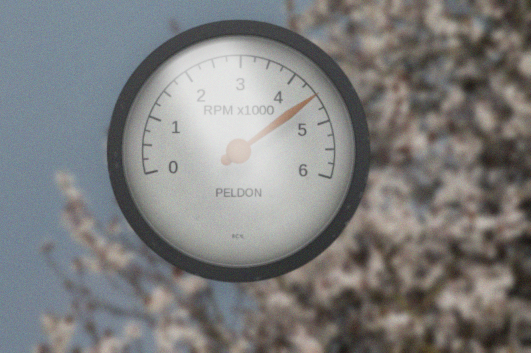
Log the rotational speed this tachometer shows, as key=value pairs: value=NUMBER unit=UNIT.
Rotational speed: value=4500 unit=rpm
